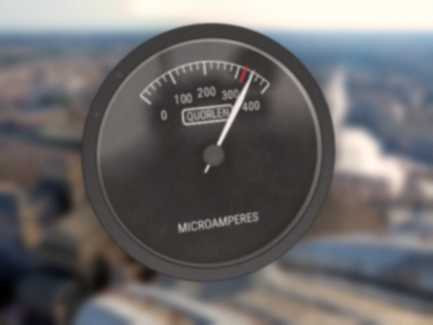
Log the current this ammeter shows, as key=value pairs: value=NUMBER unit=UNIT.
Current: value=340 unit=µA
